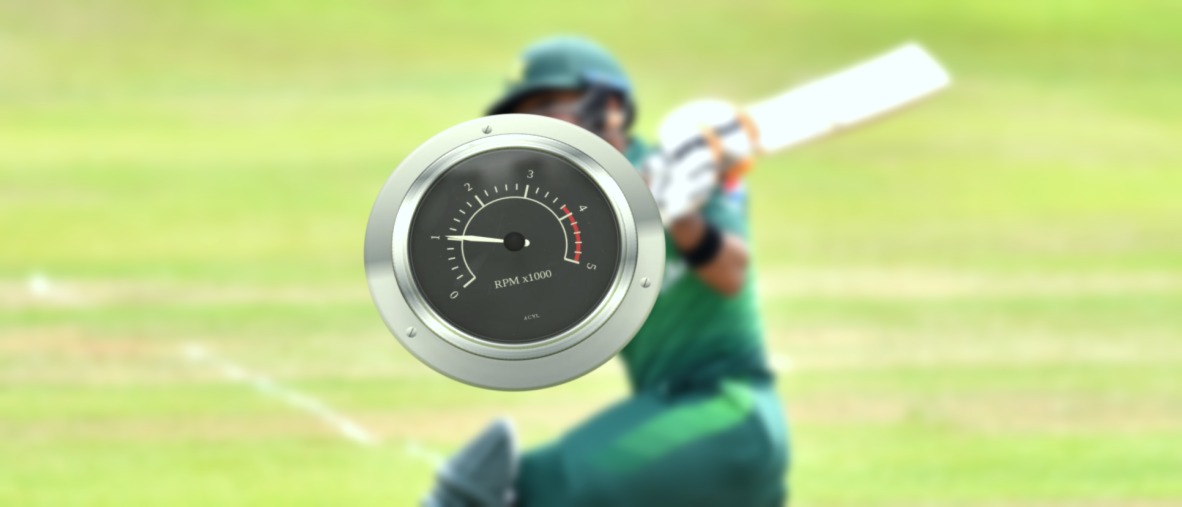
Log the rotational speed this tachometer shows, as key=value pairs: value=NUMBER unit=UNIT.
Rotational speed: value=1000 unit=rpm
